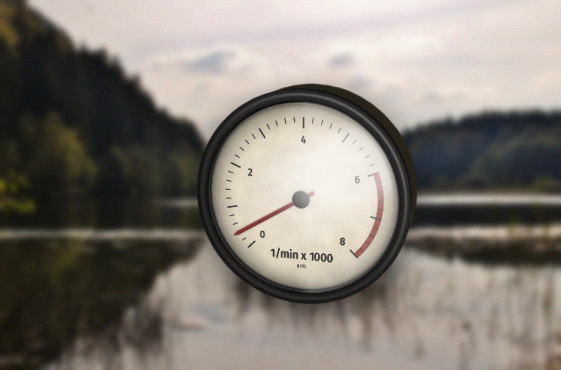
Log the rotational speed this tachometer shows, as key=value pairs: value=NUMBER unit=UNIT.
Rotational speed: value=400 unit=rpm
